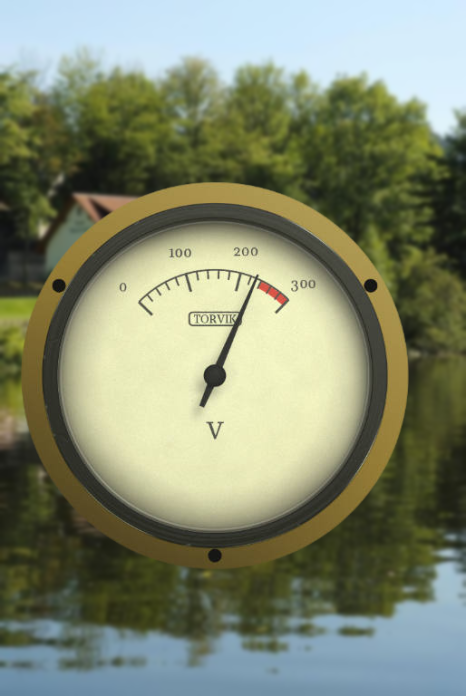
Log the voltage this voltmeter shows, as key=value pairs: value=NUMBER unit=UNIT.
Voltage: value=230 unit=V
